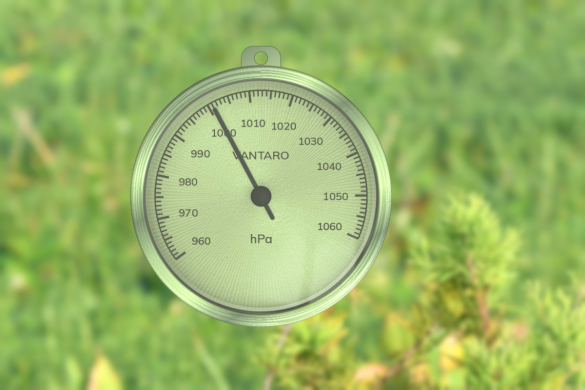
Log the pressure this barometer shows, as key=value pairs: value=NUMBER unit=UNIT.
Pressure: value=1001 unit=hPa
